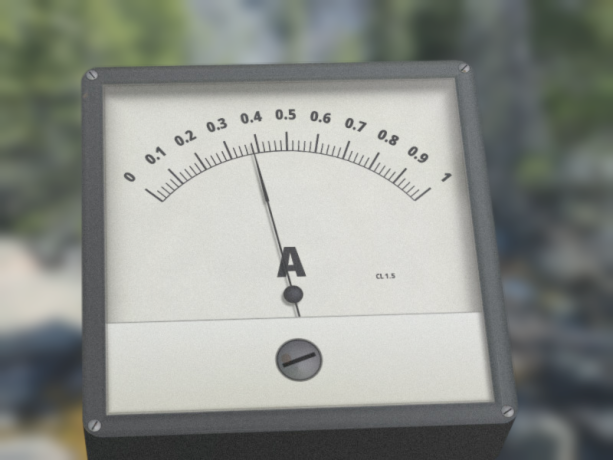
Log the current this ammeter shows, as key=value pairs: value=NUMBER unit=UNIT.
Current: value=0.38 unit=A
